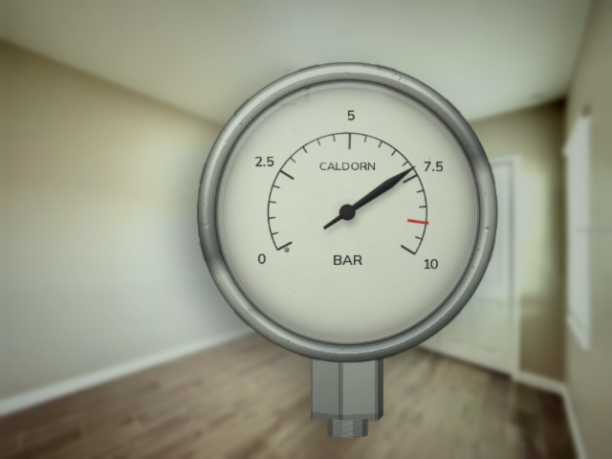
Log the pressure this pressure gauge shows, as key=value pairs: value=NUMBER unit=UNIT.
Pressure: value=7.25 unit=bar
